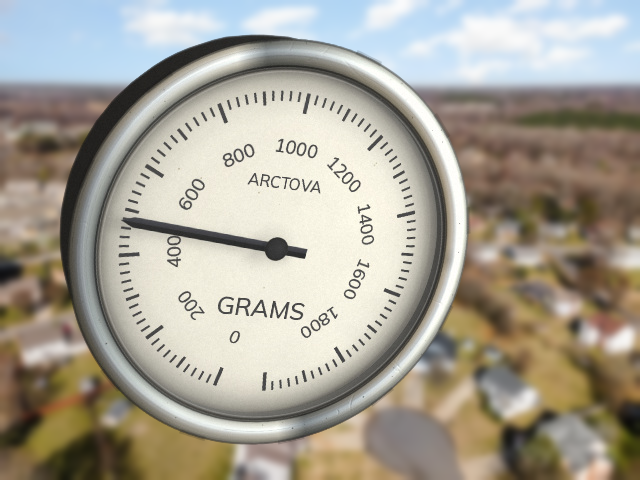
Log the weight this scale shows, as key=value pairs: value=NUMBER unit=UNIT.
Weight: value=480 unit=g
